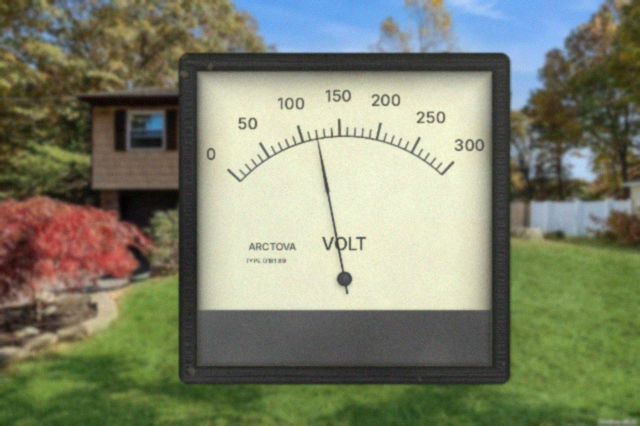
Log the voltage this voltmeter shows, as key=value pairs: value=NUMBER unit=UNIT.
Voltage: value=120 unit=V
